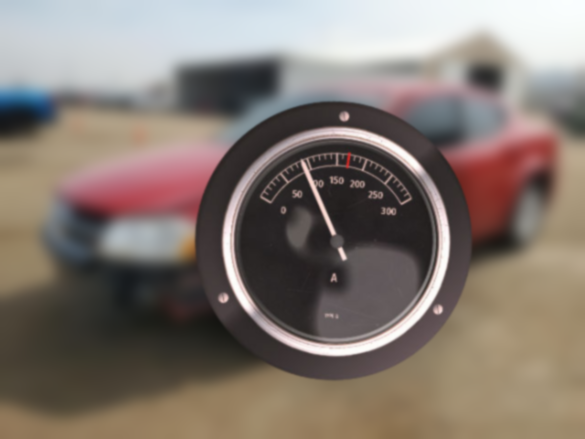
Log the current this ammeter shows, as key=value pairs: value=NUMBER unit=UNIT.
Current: value=90 unit=A
